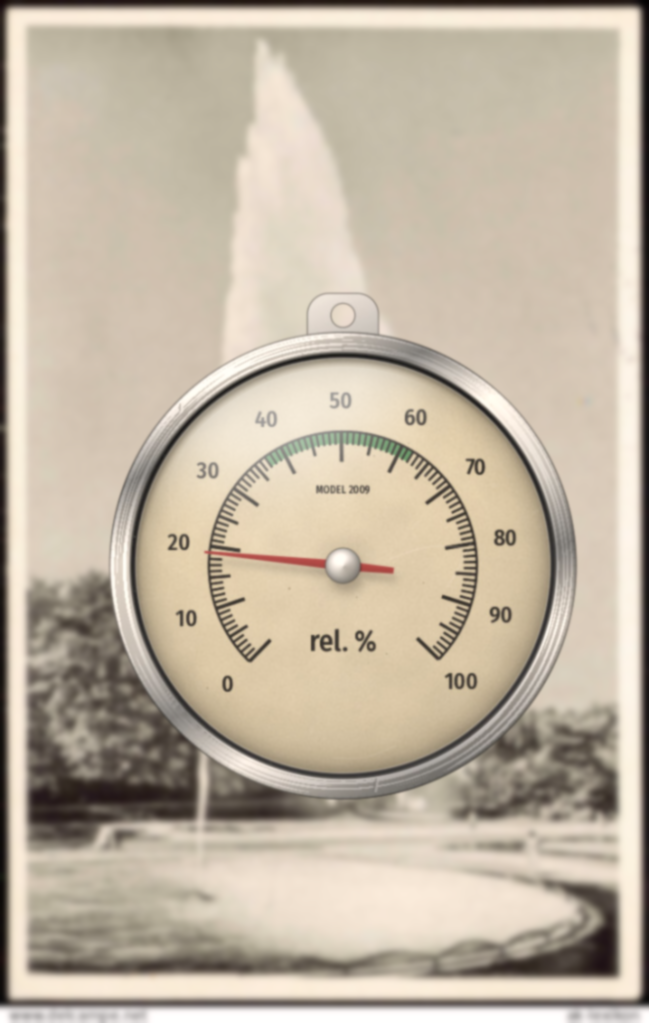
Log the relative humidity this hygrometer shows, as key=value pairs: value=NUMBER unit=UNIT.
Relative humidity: value=19 unit=%
